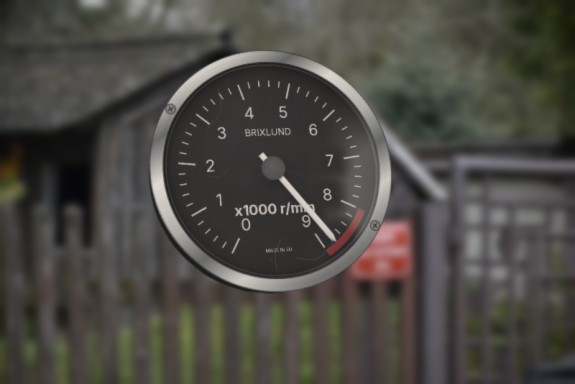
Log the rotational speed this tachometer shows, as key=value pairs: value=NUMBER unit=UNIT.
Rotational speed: value=8800 unit=rpm
